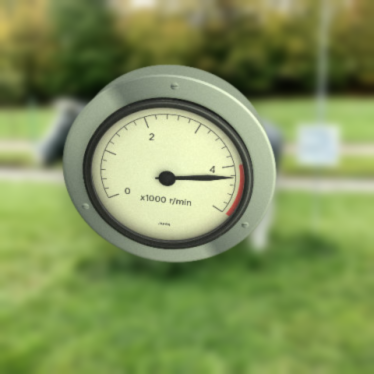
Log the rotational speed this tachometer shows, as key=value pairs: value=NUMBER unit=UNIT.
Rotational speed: value=4200 unit=rpm
